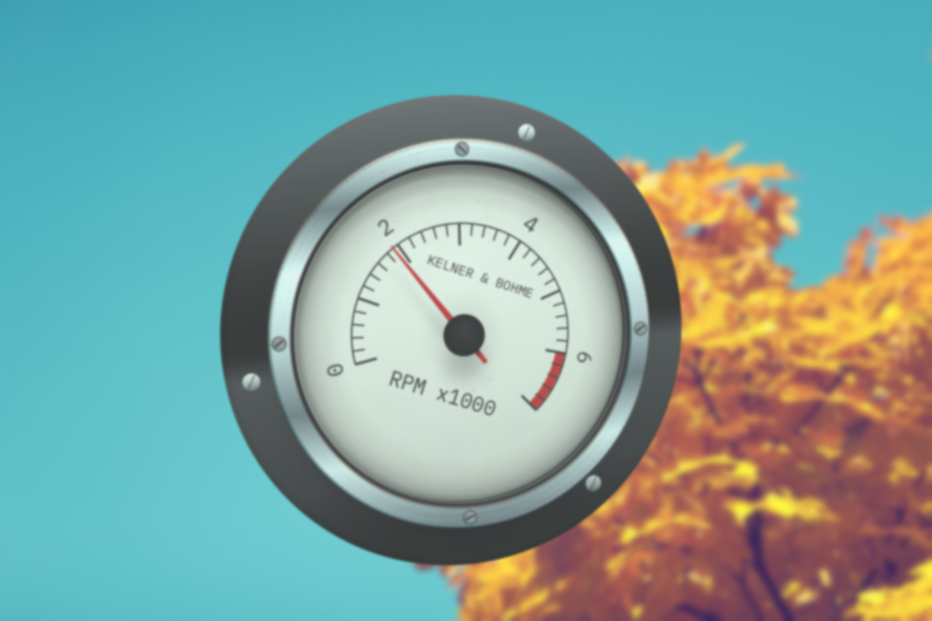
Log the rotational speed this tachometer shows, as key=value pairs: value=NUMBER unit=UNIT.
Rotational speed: value=1900 unit=rpm
